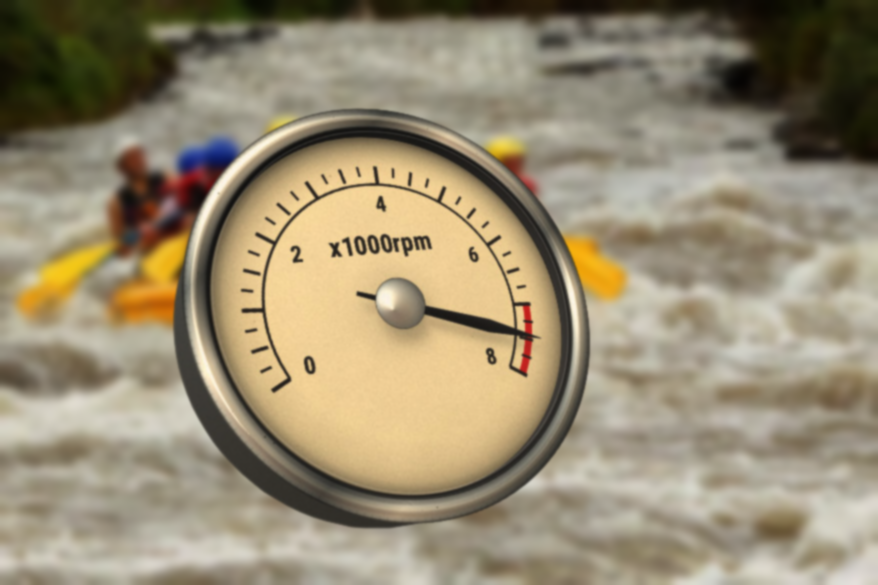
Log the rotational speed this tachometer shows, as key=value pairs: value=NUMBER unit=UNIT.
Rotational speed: value=7500 unit=rpm
